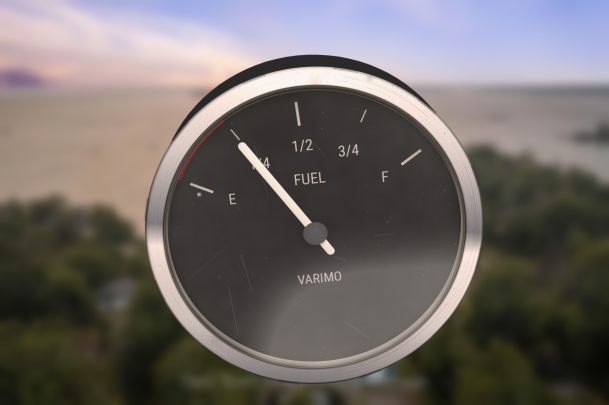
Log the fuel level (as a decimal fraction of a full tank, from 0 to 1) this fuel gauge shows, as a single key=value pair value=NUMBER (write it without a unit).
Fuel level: value=0.25
